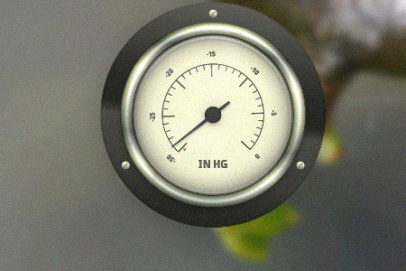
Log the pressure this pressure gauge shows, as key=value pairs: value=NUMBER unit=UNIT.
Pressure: value=-29 unit=inHg
